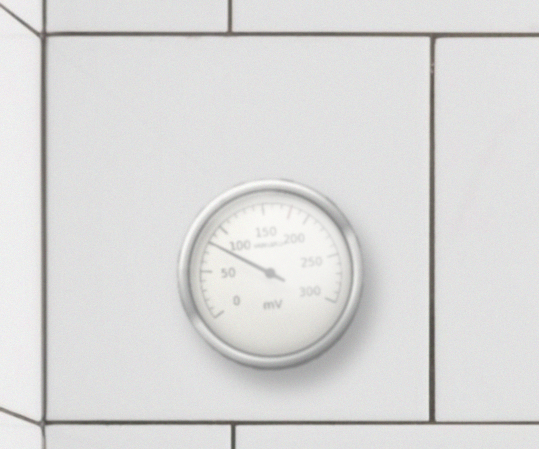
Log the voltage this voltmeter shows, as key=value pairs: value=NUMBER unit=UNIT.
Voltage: value=80 unit=mV
